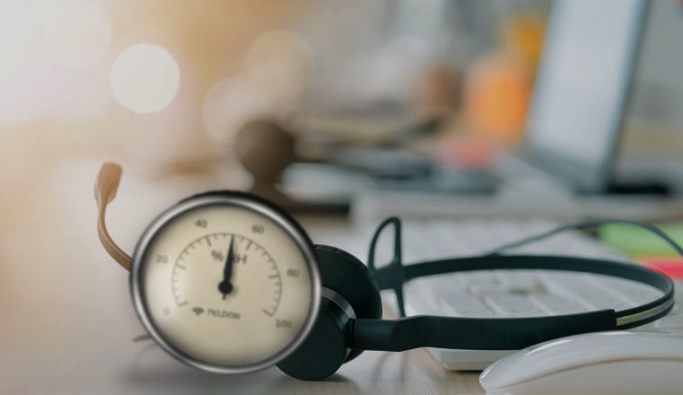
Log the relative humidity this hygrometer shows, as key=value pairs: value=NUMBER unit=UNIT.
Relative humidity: value=52 unit=%
